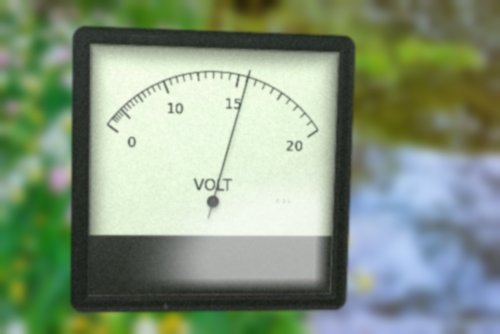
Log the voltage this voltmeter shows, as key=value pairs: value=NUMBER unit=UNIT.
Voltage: value=15.5 unit=V
